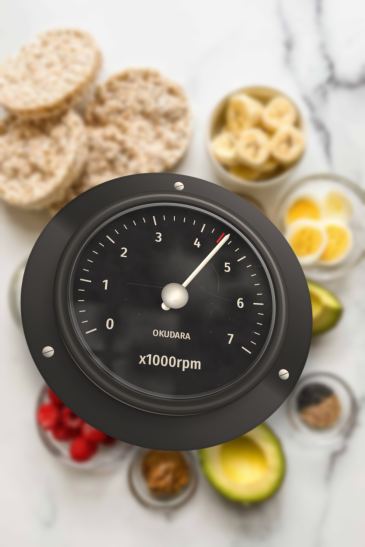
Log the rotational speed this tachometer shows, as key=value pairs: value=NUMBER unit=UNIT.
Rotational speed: value=4500 unit=rpm
